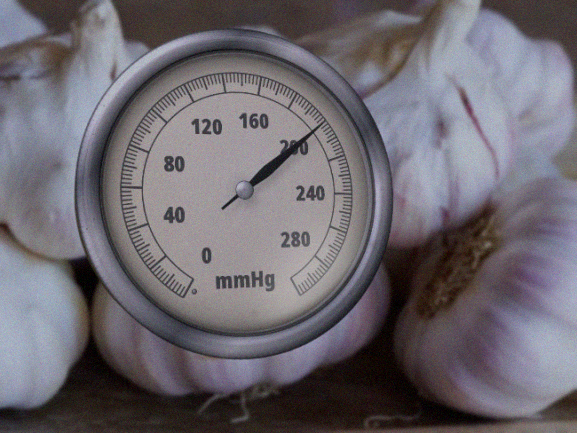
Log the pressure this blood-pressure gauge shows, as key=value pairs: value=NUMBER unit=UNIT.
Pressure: value=200 unit=mmHg
